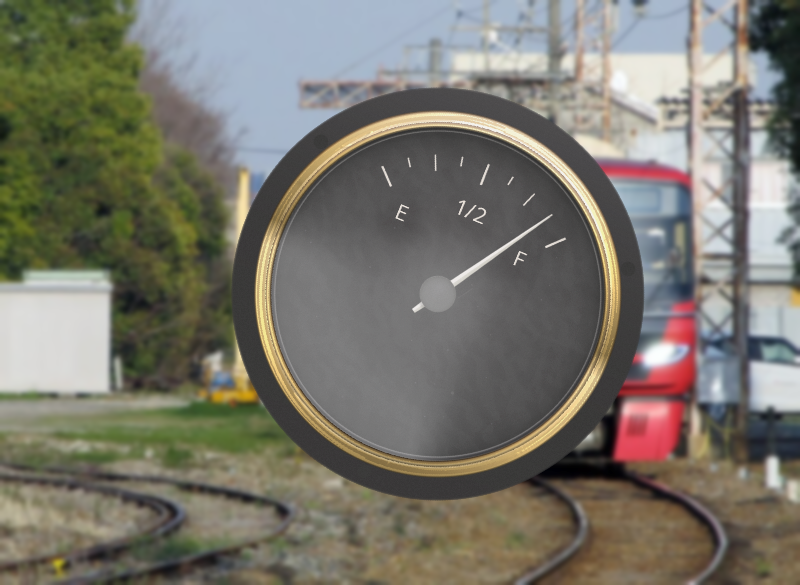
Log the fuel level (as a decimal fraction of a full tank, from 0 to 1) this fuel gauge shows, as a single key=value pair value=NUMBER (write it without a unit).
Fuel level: value=0.875
